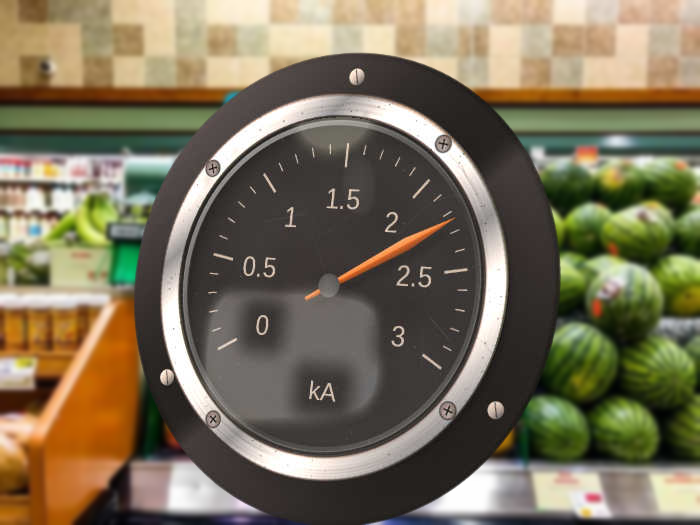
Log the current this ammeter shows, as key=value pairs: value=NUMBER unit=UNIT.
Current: value=2.25 unit=kA
